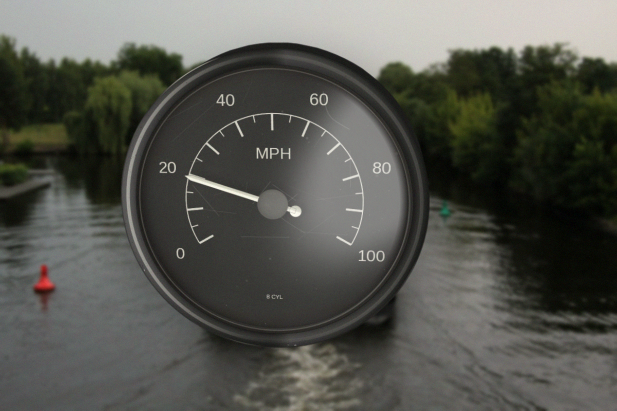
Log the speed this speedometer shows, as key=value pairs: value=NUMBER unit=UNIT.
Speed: value=20 unit=mph
